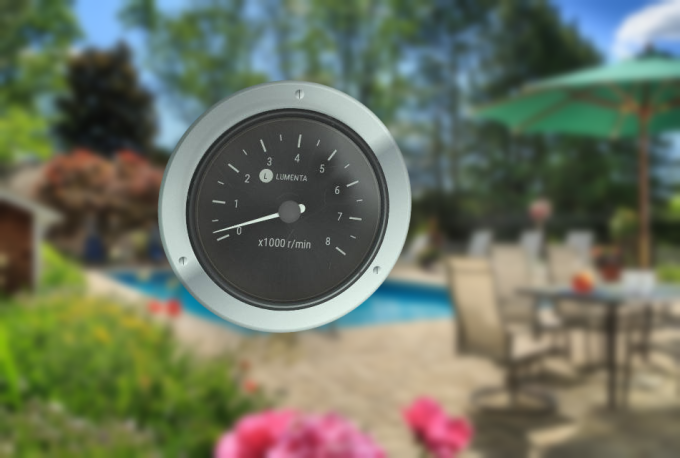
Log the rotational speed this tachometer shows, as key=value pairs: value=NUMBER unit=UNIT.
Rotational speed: value=250 unit=rpm
